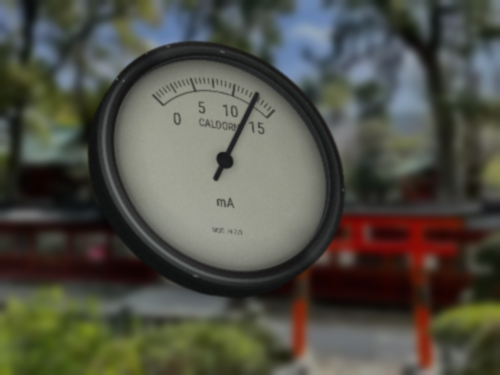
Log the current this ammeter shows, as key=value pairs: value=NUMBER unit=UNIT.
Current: value=12.5 unit=mA
